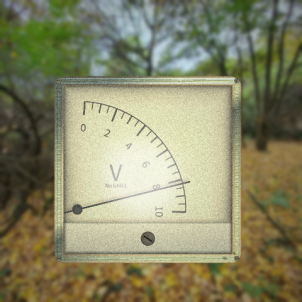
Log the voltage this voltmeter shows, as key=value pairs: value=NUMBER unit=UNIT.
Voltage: value=8.25 unit=V
